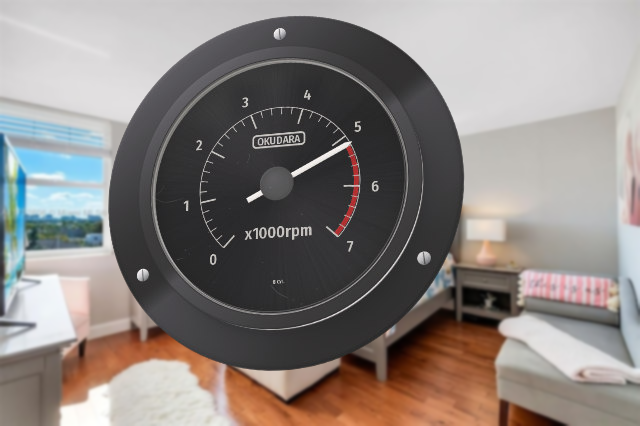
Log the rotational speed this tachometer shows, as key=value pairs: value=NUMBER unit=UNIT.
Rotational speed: value=5200 unit=rpm
